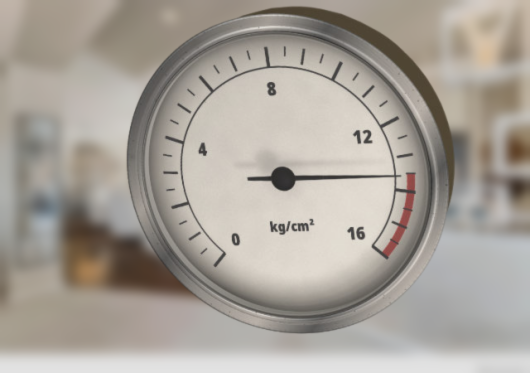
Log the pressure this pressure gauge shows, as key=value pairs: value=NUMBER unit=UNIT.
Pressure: value=13.5 unit=kg/cm²
